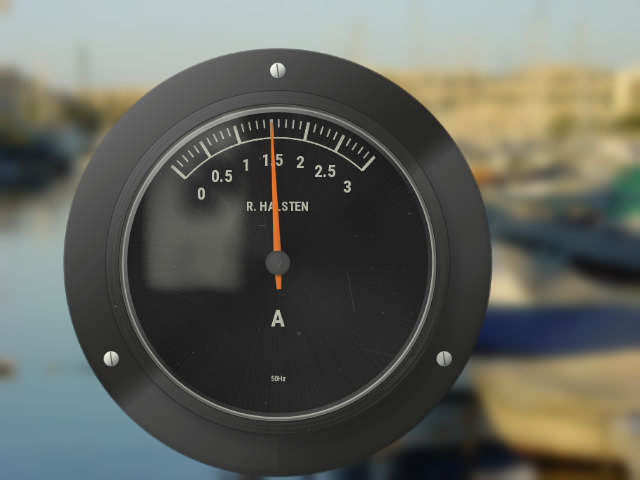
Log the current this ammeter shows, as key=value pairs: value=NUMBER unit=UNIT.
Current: value=1.5 unit=A
